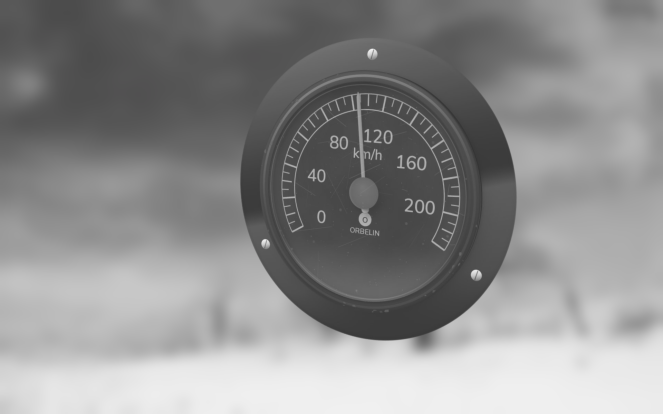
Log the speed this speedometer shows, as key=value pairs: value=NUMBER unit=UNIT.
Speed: value=105 unit=km/h
